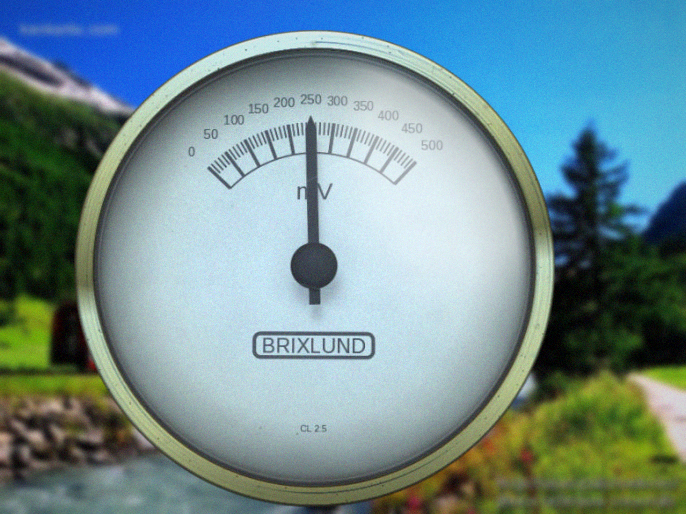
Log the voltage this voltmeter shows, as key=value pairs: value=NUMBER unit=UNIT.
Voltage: value=250 unit=mV
